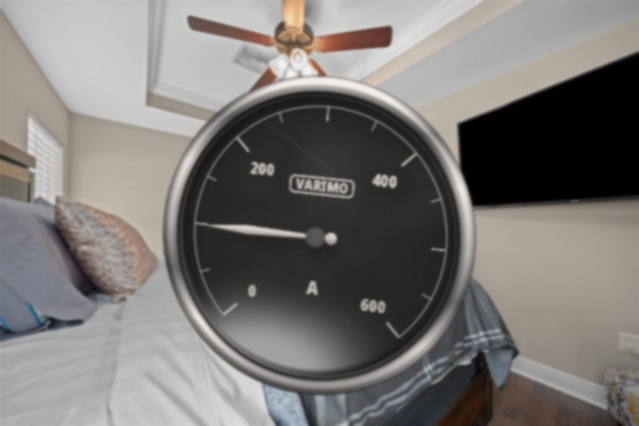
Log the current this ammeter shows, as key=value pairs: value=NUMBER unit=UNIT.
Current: value=100 unit=A
